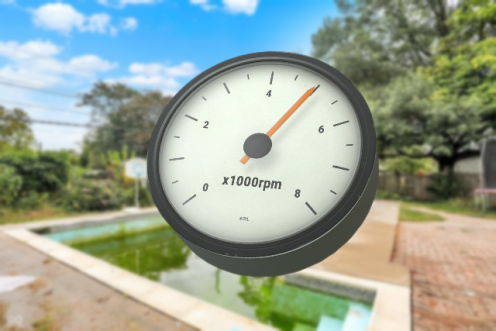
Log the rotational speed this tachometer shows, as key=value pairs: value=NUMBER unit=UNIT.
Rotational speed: value=5000 unit=rpm
